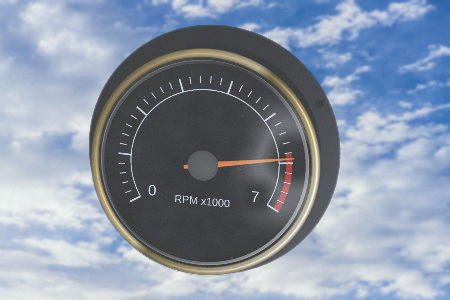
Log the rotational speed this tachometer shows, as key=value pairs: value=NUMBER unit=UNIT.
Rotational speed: value=5900 unit=rpm
